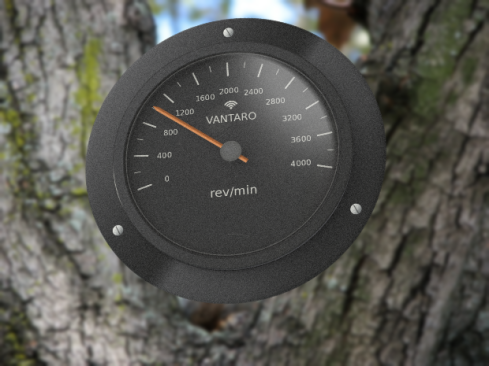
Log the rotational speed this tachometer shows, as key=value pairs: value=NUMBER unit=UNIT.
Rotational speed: value=1000 unit=rpm
